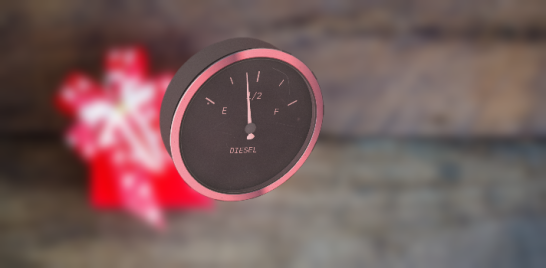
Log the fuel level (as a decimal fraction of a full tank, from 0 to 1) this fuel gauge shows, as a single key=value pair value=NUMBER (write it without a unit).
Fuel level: value=0.375
